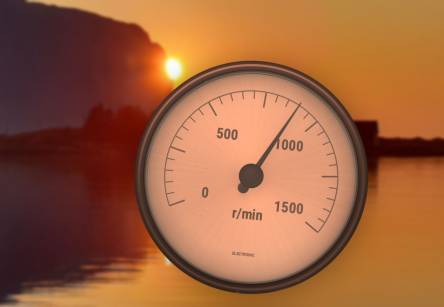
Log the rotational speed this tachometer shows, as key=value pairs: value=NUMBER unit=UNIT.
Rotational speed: value=900 unit=rpm
